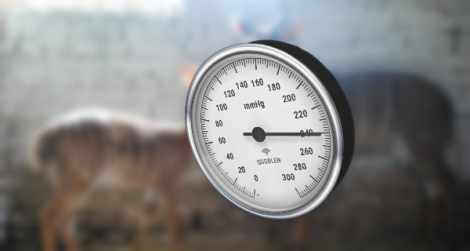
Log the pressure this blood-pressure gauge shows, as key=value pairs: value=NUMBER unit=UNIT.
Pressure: value=240 unit=mmHg
